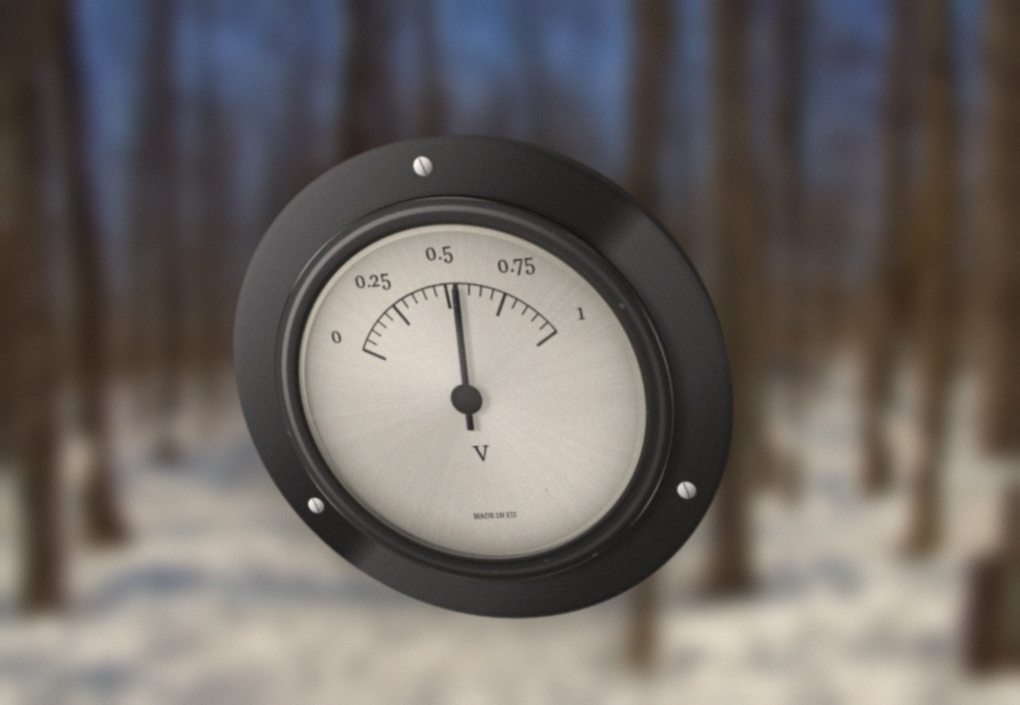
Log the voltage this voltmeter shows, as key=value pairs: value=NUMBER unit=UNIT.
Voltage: value=0.55 unit=V
